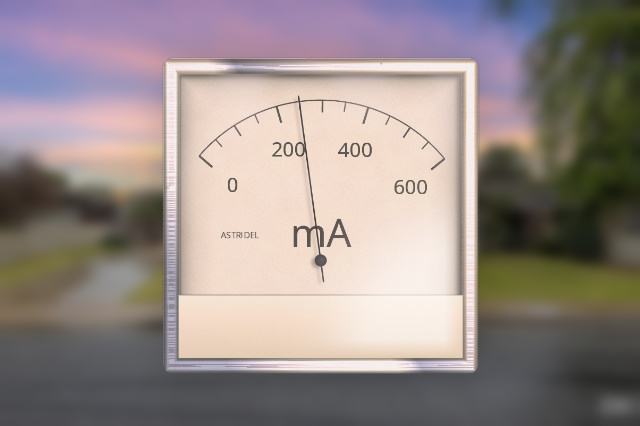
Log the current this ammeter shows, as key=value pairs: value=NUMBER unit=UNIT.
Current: value=250 unit=mA
